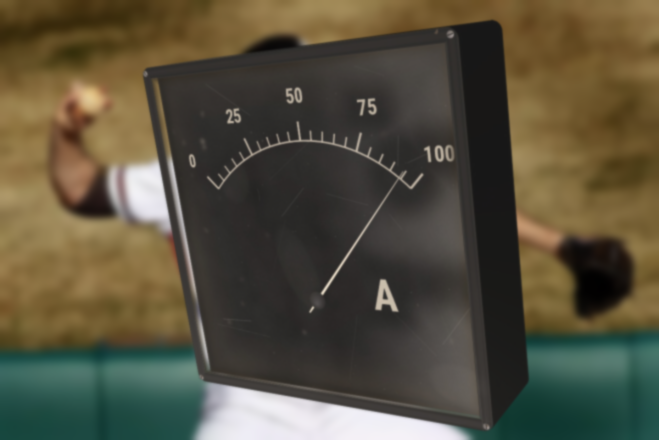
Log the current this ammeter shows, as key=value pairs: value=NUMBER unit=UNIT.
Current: value=95 unit=A
